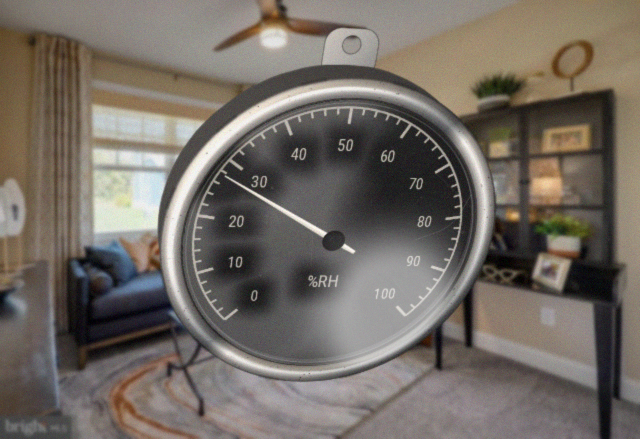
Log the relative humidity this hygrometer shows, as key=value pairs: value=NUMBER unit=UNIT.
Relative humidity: value=28 unit=%
